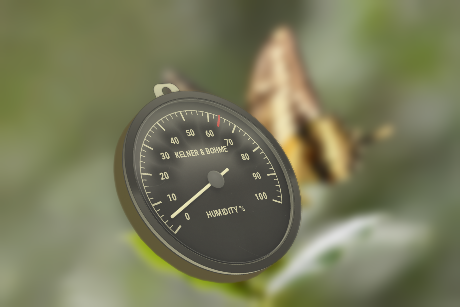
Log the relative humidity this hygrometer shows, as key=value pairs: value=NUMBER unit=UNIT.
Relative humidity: value=4 unit=%
